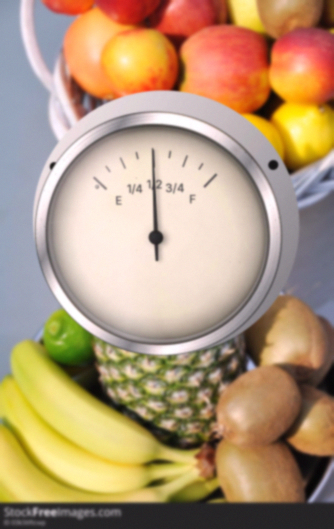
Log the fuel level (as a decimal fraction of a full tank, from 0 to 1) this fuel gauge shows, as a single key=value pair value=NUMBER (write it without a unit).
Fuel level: value=0.5
